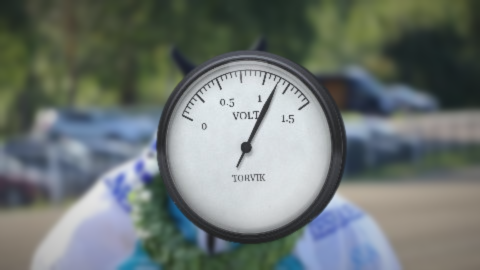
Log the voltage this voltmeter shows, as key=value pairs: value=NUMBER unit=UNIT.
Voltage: value=1.15 unit=V
